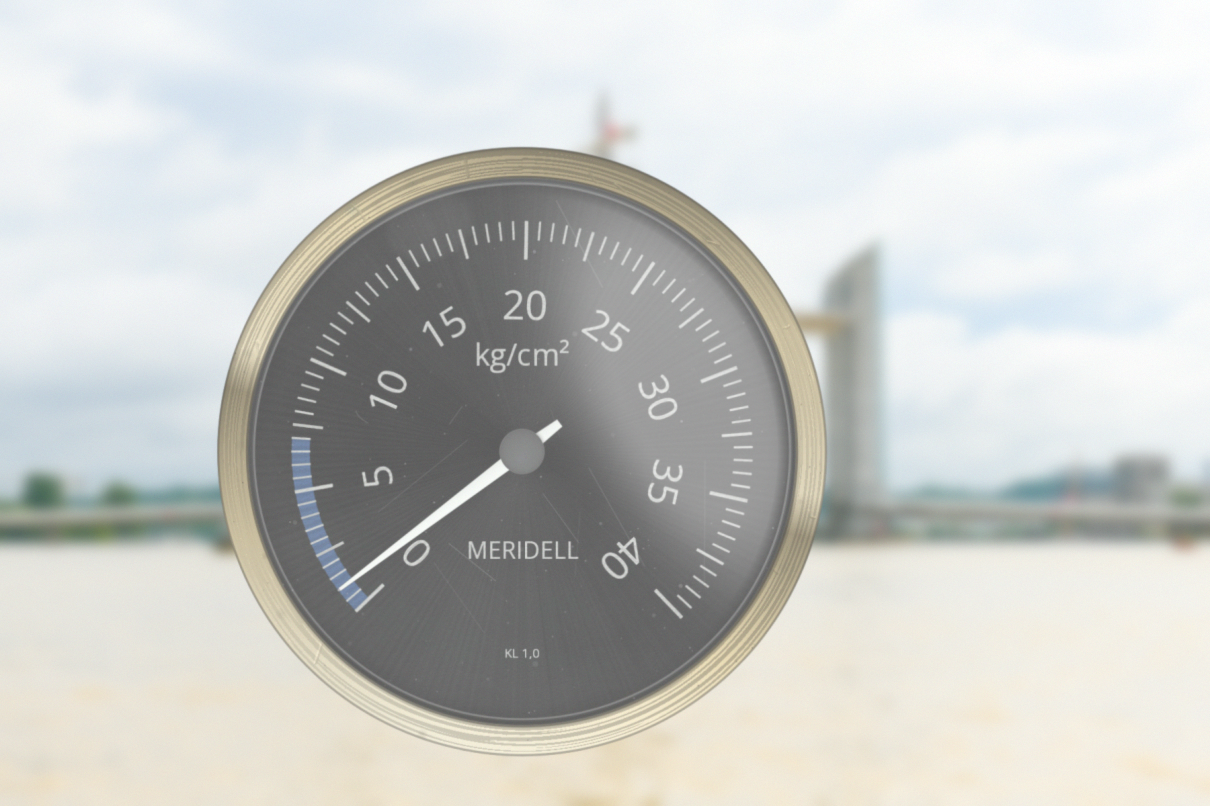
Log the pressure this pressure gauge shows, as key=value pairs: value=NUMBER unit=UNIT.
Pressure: value=1 unit=kg/cm²
